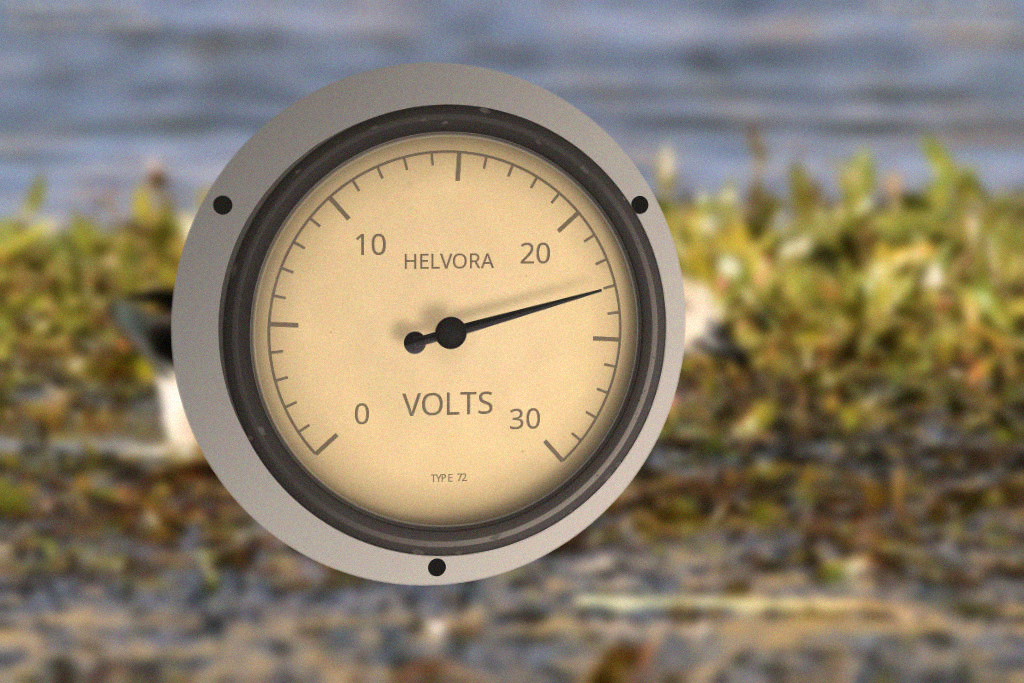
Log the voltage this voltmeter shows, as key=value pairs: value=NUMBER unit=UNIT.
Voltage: value=23 unit=V
